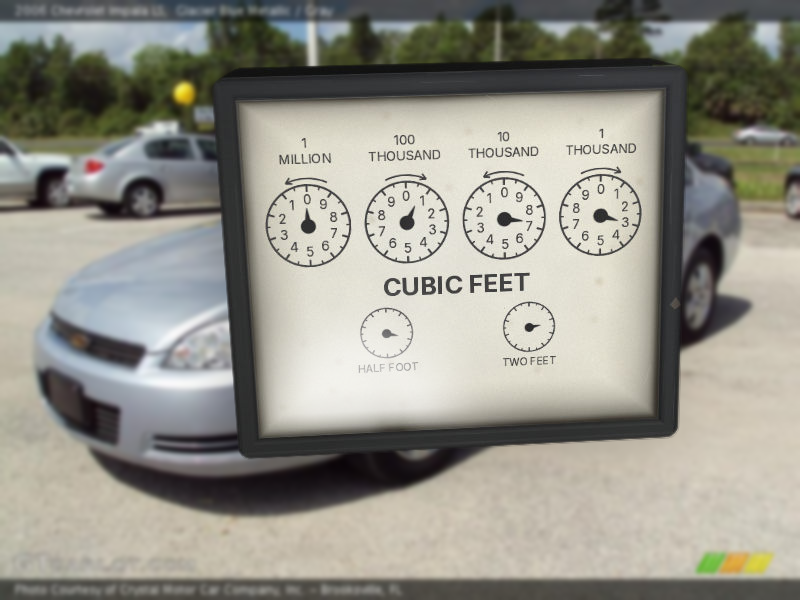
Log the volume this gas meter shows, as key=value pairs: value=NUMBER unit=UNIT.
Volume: value=7300 unit=ft³
